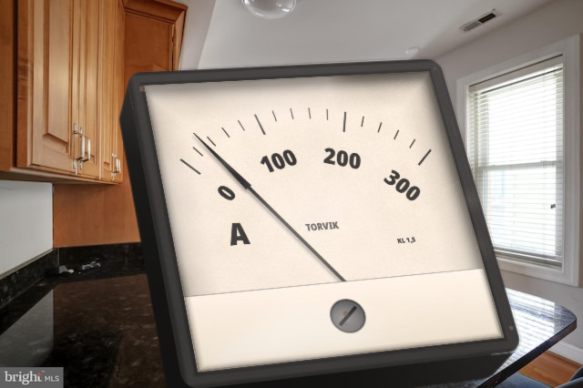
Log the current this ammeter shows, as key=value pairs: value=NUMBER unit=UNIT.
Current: value=30 unit=A
